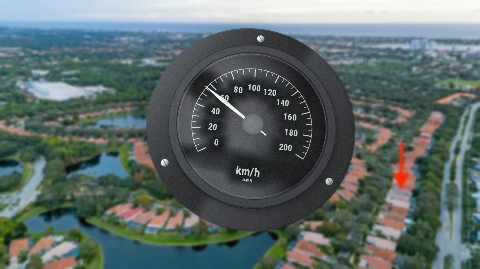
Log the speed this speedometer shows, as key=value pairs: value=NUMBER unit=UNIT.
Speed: value=55 unit=km/h
